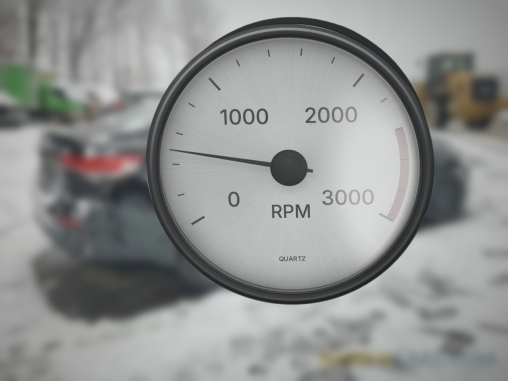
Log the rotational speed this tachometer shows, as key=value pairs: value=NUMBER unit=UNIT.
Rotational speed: value=500 unit=rpm
